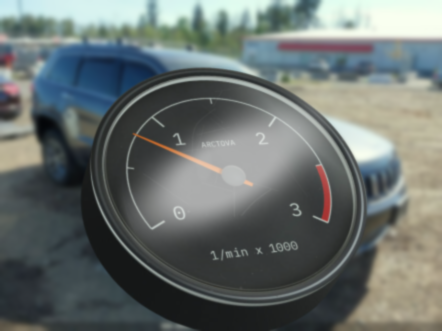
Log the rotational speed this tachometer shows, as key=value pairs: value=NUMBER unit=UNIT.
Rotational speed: value=750 unit=rpm
